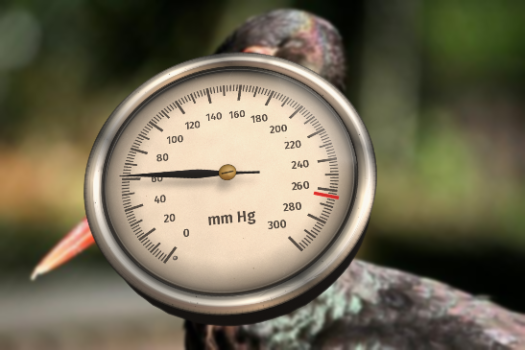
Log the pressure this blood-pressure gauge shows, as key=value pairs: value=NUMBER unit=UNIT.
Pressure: value=60 unit=mmHg
